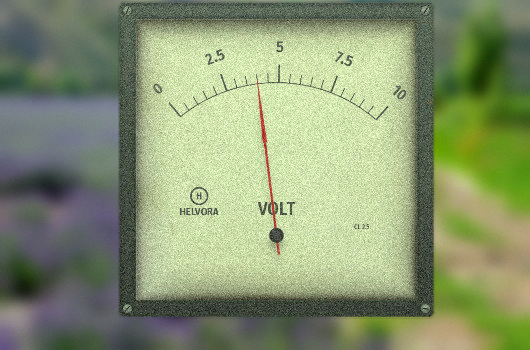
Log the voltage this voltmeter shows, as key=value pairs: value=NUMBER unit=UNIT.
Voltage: value=4 unit=V
